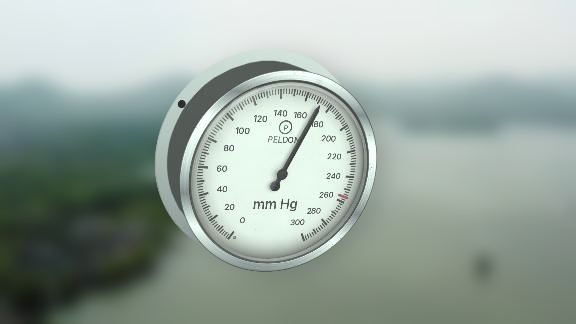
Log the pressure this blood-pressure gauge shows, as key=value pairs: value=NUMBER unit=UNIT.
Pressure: value=170 unit=mmHg
